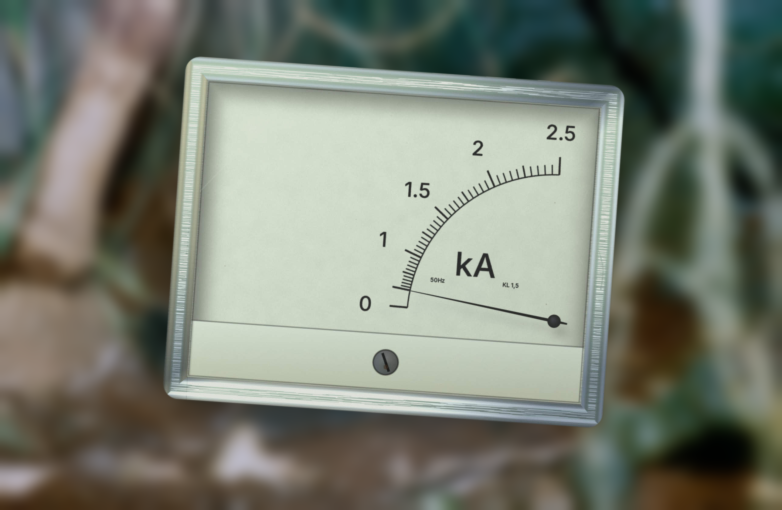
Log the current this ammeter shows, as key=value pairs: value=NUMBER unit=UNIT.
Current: value=0.5 unit=kA
